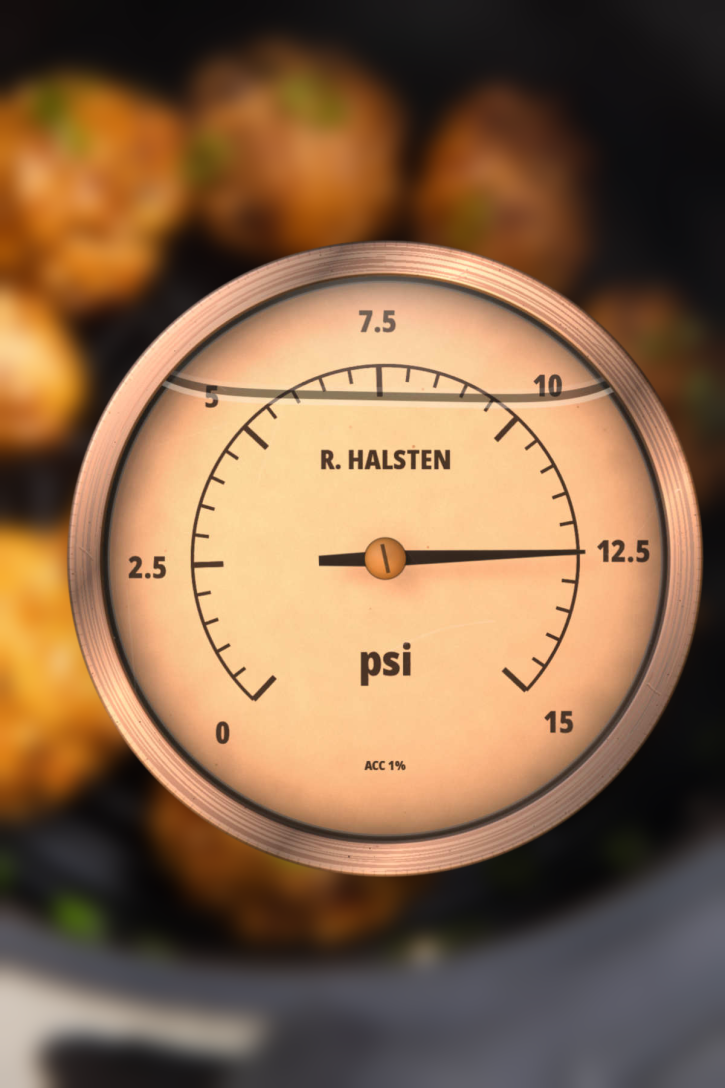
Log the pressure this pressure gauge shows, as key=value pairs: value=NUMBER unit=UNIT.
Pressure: value=12.5 unit=psi
